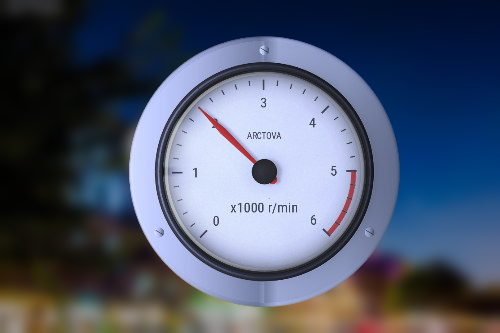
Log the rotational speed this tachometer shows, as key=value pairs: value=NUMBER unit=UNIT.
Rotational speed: value=2000 unit=rpm
